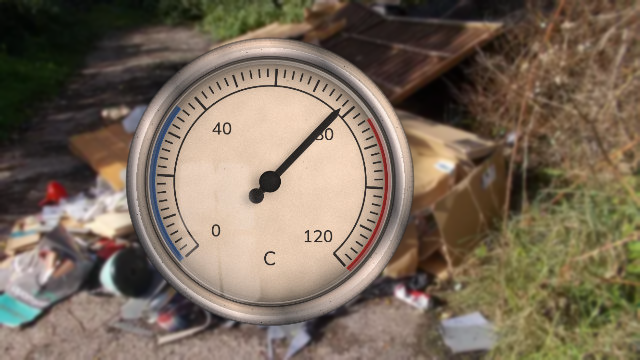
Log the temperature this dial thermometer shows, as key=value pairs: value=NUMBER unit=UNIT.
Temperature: value=78 unit=°C
